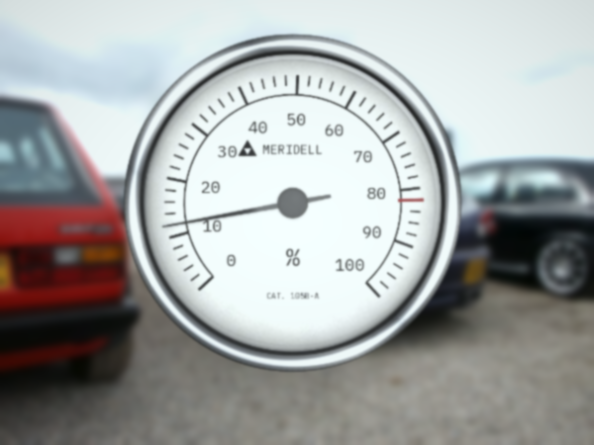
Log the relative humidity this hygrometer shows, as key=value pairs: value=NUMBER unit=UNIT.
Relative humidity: value=12 unit=%
